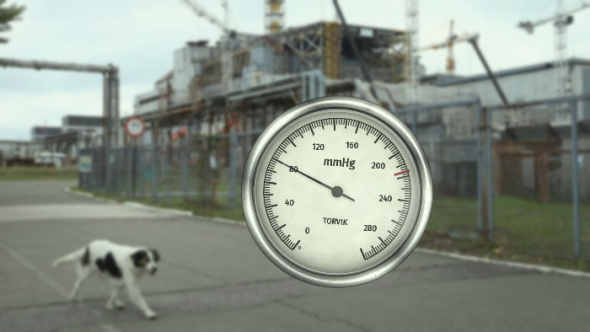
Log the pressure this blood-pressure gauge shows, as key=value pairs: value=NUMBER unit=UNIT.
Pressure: value=80 unit=mmHg
